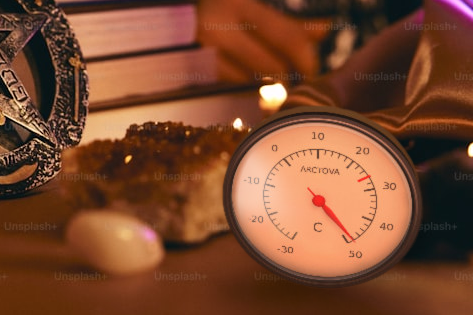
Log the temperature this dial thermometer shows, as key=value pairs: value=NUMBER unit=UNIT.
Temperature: value=48 unit=°C
